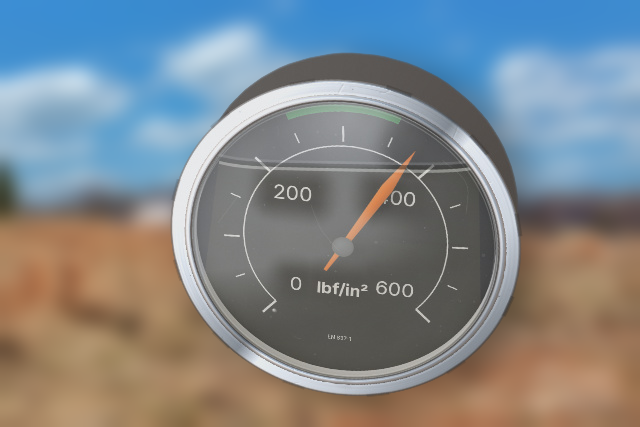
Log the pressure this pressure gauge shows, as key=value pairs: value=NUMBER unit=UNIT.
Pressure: value=375 unit=psi
